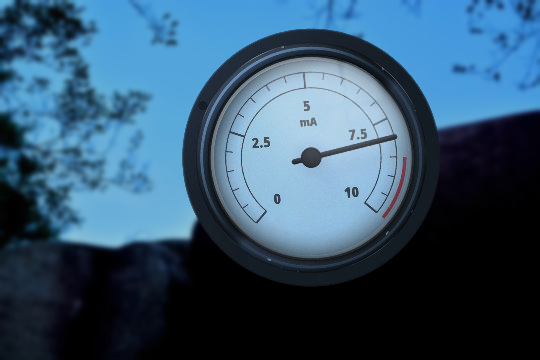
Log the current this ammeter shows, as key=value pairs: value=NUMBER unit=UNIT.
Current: value=8 unit=mA
